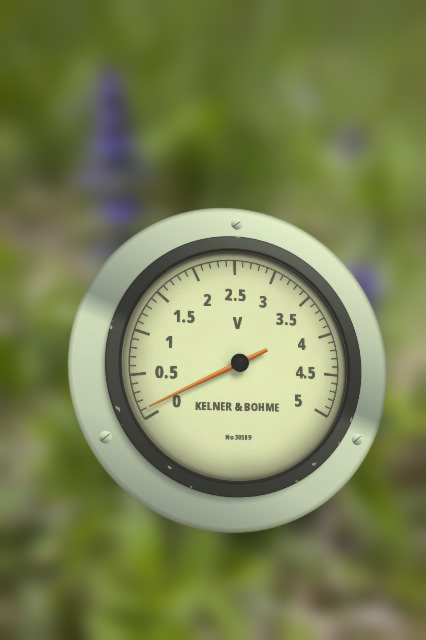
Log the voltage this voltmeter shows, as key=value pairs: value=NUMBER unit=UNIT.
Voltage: value=0.1 unit=V
